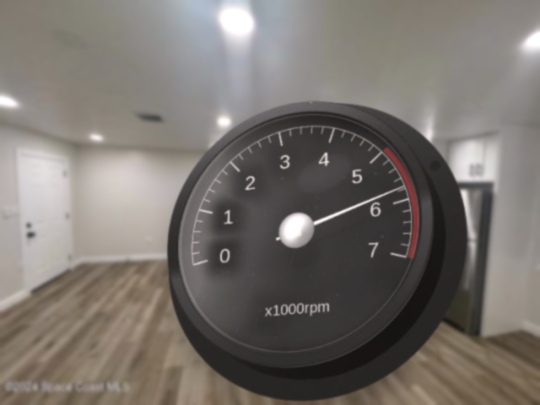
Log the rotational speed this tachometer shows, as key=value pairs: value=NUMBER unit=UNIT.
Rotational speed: value=5800 unit=rpm
